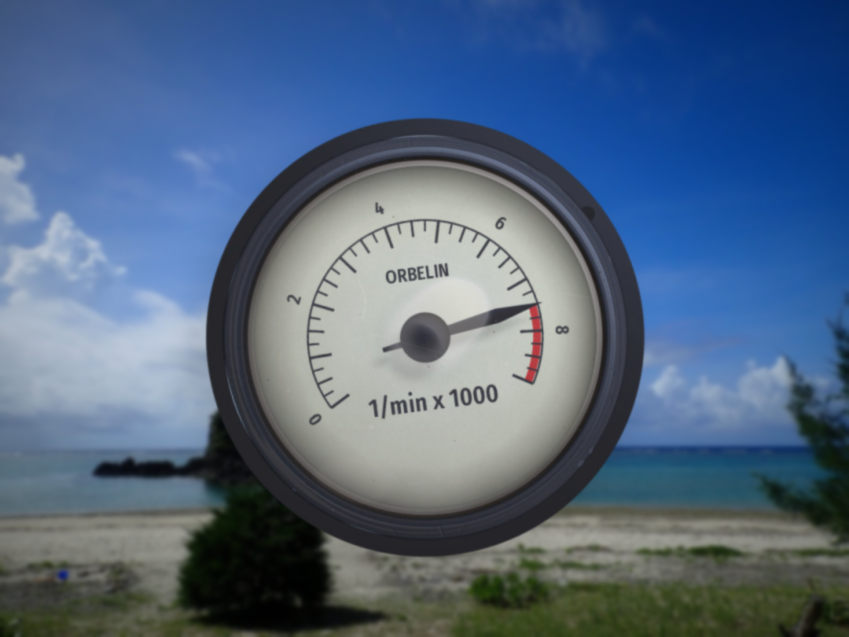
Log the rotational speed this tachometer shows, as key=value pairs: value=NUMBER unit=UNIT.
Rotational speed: value=7500 unit=rpm
